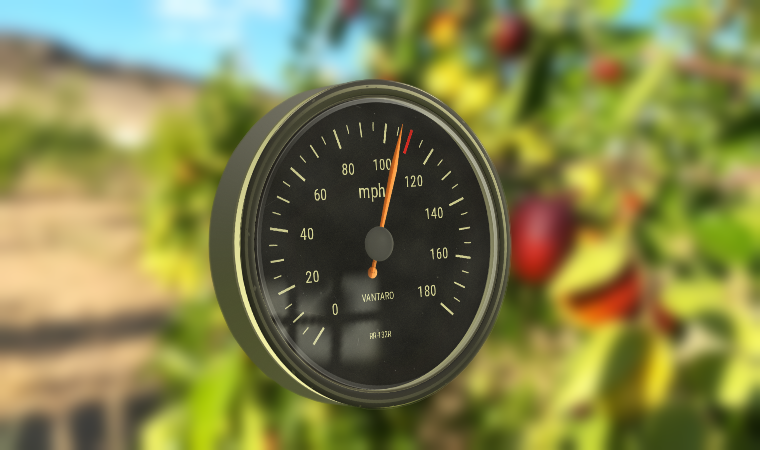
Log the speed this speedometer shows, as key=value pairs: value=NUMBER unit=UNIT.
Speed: value=105 unit=mph
